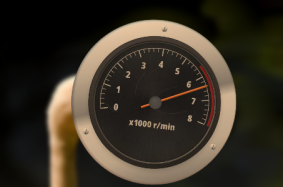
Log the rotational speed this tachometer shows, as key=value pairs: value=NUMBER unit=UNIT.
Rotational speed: value=6400 unit=rpm
